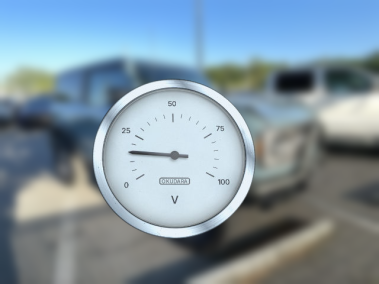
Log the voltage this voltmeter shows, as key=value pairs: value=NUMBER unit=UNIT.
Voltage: value=15 unit=V
